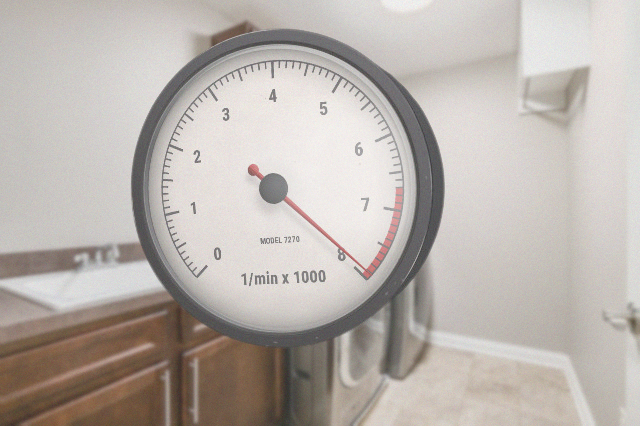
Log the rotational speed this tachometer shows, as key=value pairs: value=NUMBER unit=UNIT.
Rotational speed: value=7900 unit=rpm
